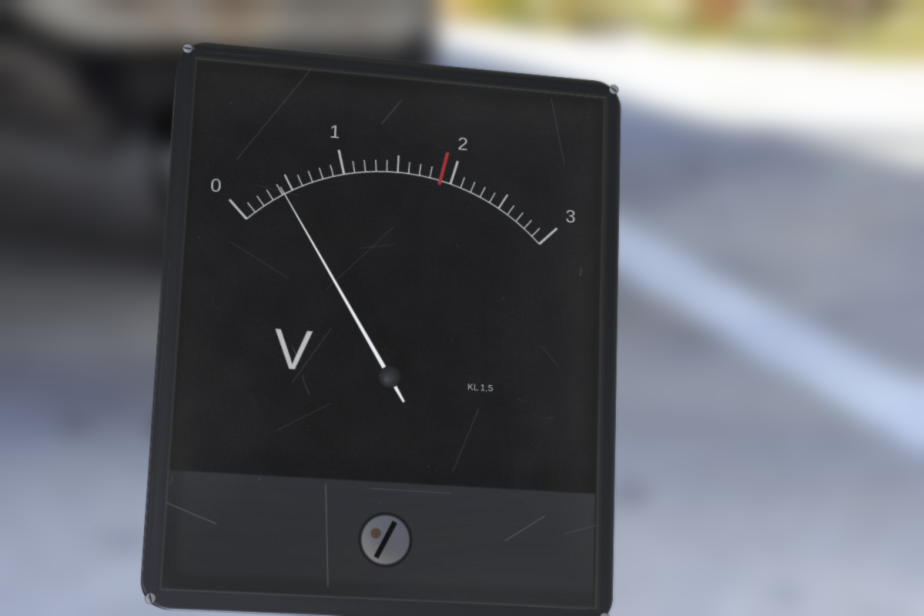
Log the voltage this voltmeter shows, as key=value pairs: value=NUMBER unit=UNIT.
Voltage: value=0.4 unit=V
